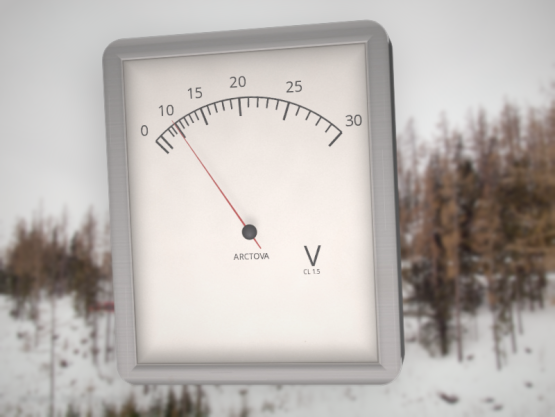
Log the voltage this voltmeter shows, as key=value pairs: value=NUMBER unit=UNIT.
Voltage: value=10 unit=V
